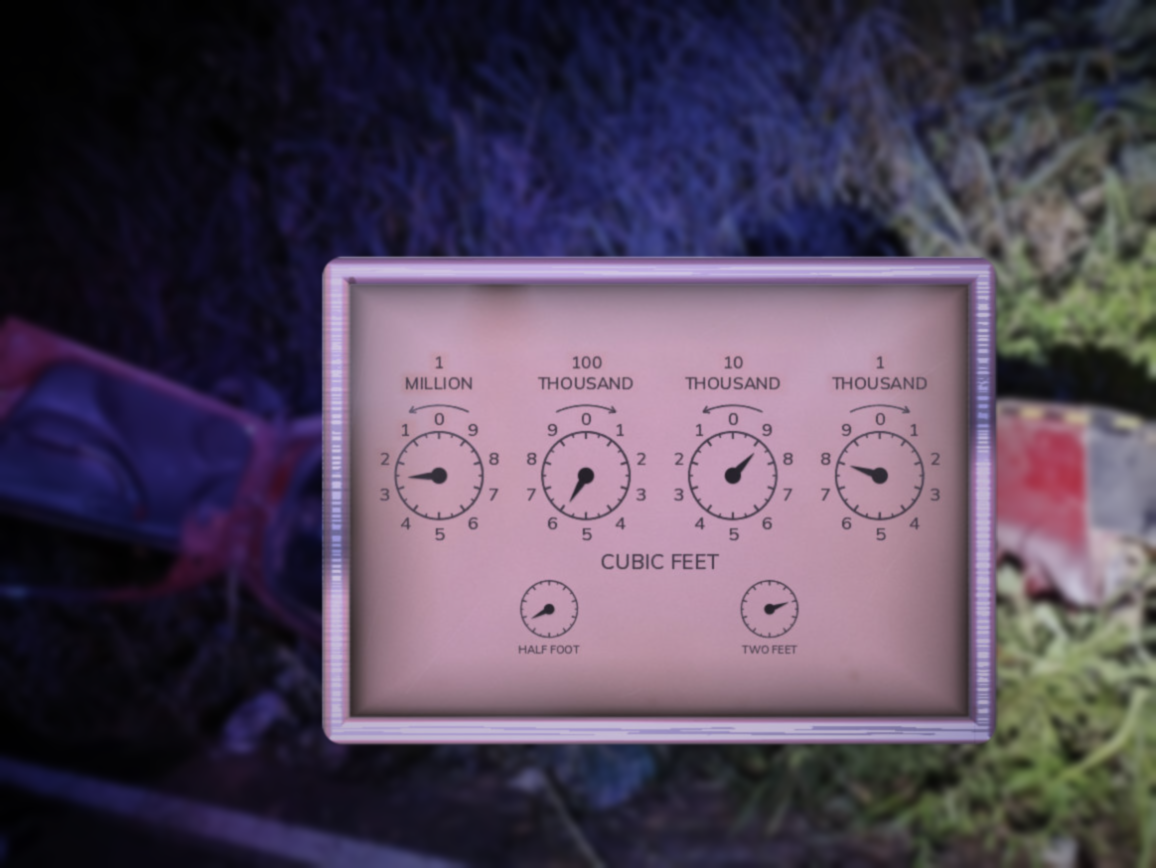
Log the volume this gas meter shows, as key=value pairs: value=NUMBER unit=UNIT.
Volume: value=258800 unit=ft³
